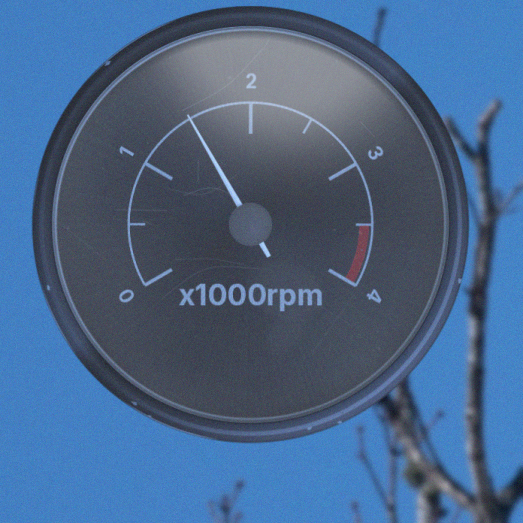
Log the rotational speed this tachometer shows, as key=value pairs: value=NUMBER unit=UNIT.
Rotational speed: value=1500 unit=rpm
